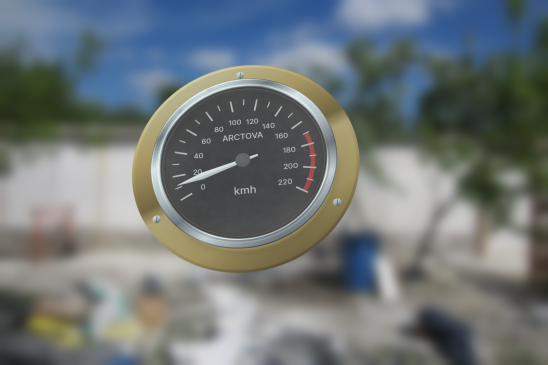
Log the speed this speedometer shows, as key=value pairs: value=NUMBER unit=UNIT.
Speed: value=10 unit=km/h
